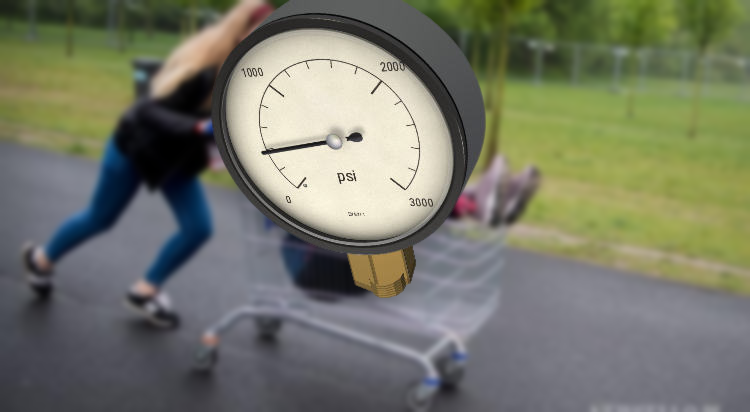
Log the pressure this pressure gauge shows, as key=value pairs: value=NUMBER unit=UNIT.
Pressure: value=400 unit=psi
